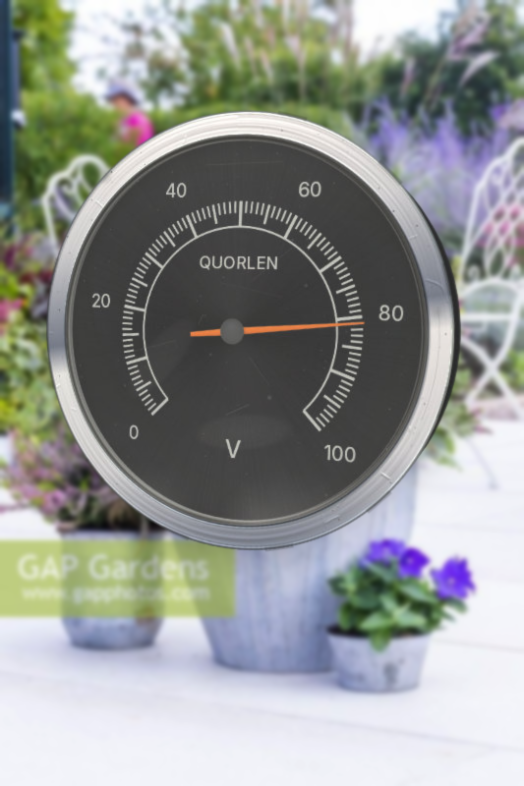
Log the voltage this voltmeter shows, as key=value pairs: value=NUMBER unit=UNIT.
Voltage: value=81 unit=V
